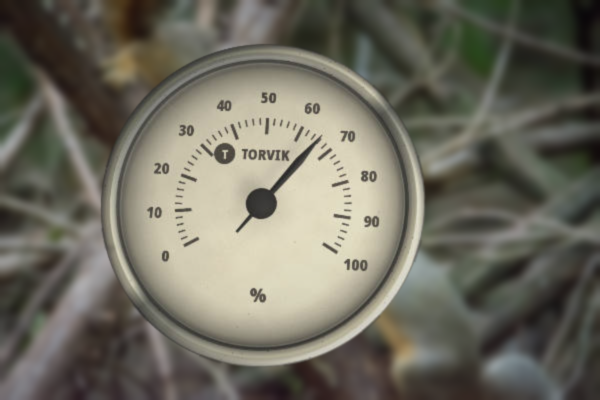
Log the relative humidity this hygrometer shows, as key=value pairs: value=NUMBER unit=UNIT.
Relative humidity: value=66 unit=%
